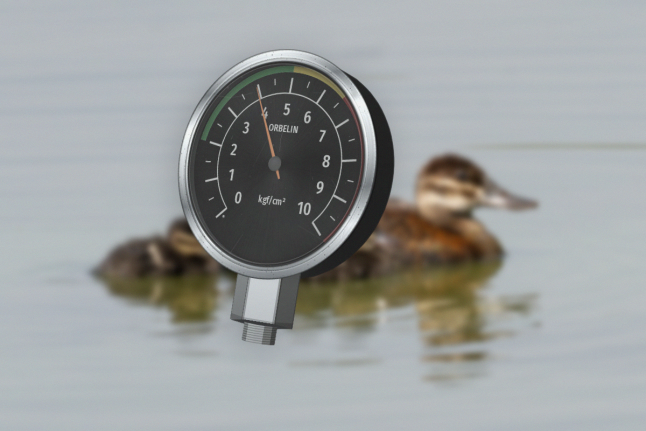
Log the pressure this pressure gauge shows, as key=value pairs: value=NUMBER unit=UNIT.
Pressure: value=4 unit=kg/cm²
